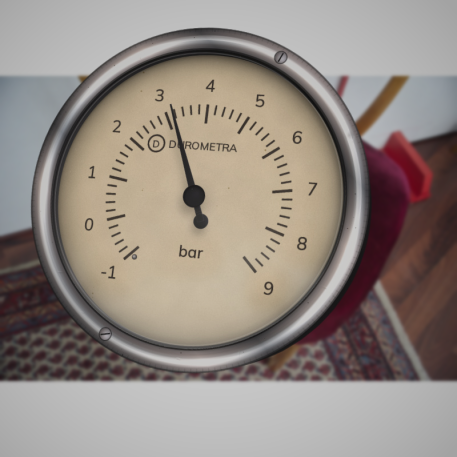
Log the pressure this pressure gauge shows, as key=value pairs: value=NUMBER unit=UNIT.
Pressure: value=3.2 unit=bar
